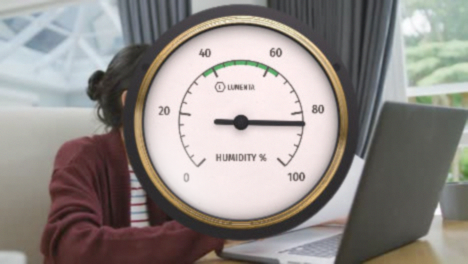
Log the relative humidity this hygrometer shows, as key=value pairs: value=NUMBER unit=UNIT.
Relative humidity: value=84 unit=%
